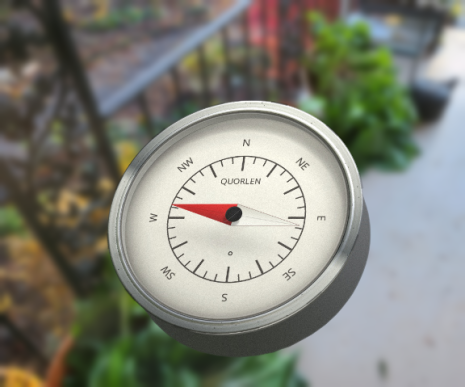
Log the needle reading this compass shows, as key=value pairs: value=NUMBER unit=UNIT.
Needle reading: value=280 unit=°
